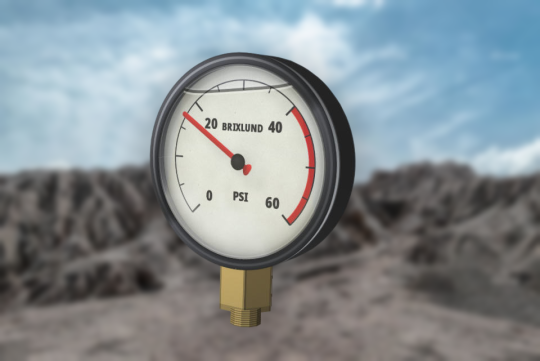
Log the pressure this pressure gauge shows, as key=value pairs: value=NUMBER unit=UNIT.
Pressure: value=17.5 unit=psi
